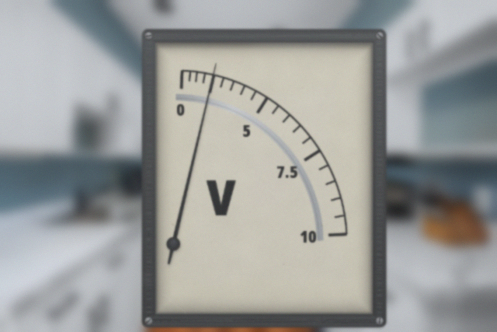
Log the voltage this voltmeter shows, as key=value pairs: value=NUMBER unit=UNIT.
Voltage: value=2.5 unit=V
